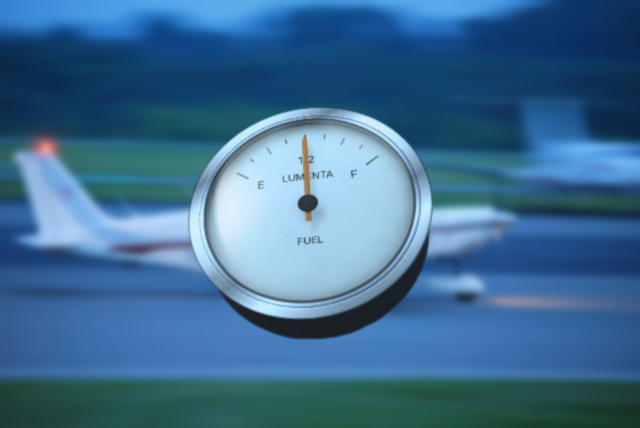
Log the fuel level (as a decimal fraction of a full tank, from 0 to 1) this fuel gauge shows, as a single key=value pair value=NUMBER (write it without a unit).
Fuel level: value=0.5
